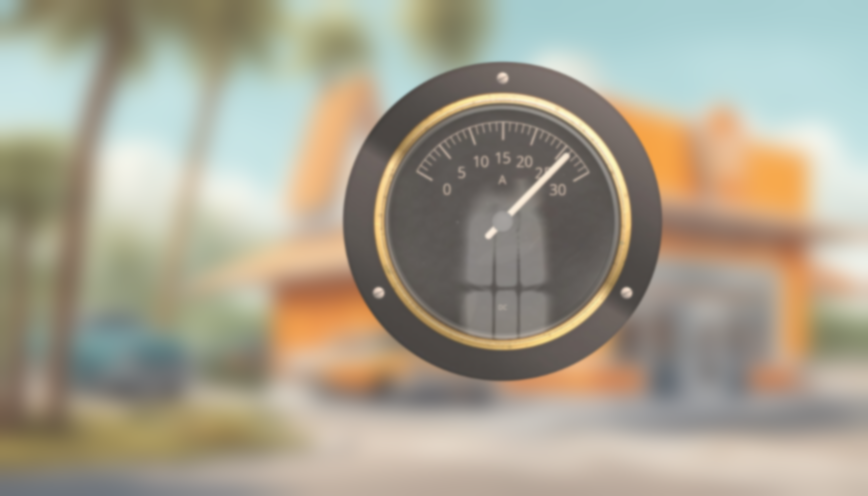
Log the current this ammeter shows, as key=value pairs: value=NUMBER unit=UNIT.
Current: value=26 unit=A
